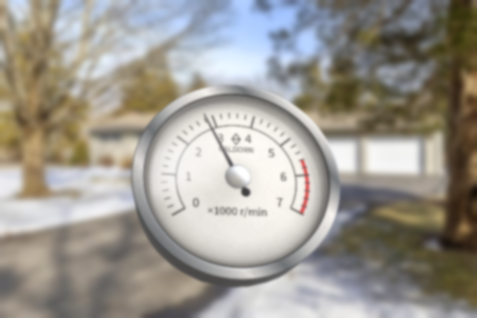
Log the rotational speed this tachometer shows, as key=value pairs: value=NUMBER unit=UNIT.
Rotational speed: value=2800 unit=rpm
